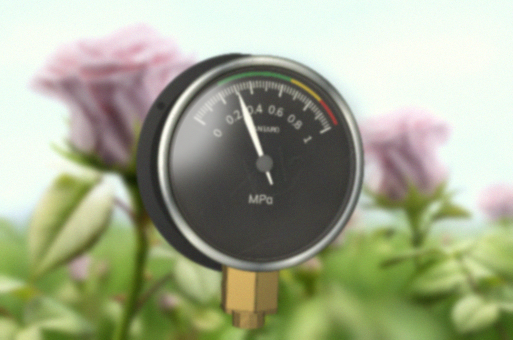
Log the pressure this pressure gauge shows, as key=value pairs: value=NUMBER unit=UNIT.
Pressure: value=0.3 unit=MPa
